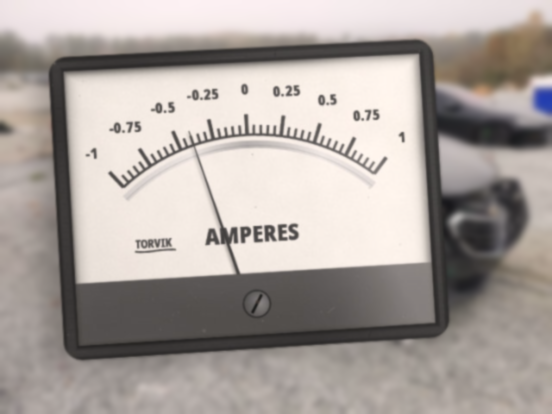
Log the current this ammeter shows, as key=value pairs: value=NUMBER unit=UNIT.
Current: value=-0.4 unit=A
